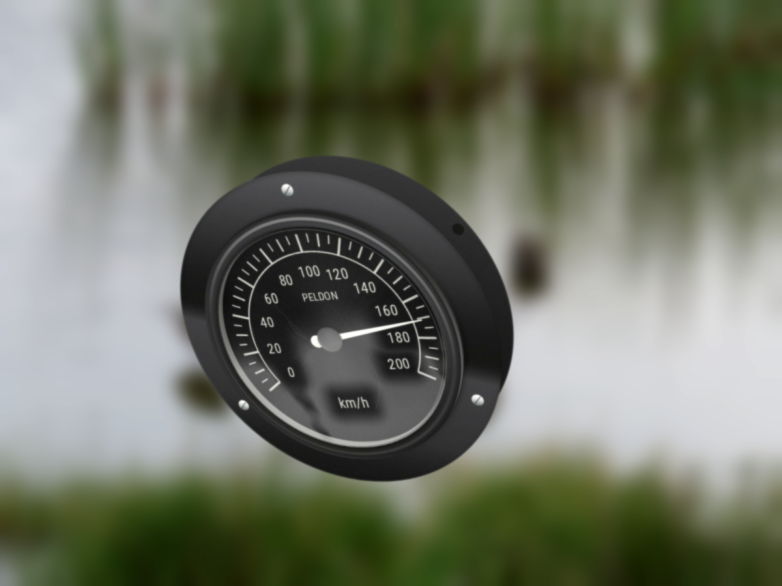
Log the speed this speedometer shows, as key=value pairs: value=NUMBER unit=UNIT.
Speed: value=170 unit=km/h
